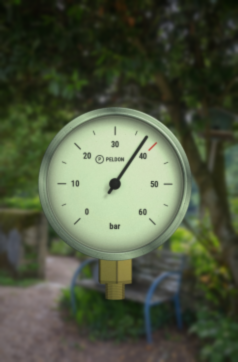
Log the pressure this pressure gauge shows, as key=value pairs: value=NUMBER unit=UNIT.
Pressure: value=37.5 unit=bar
